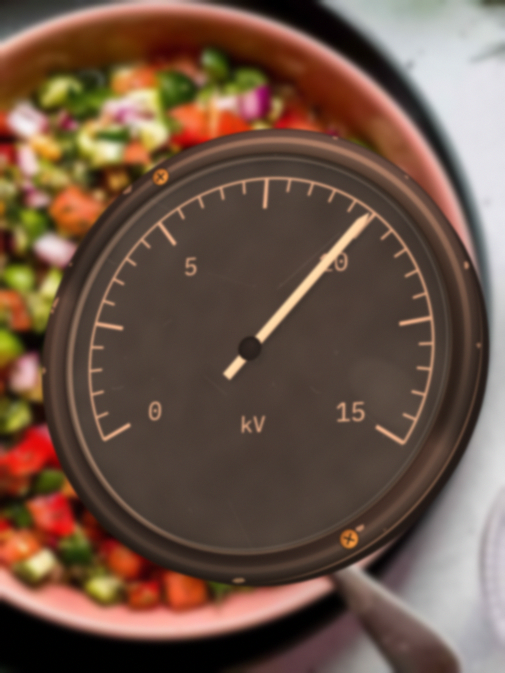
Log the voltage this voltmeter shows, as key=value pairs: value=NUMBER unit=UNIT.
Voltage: value=10 unit=kV
